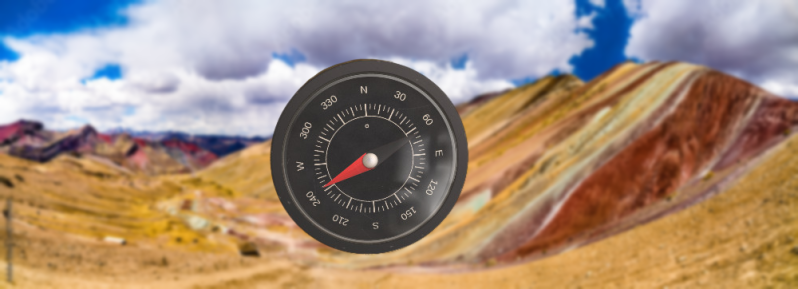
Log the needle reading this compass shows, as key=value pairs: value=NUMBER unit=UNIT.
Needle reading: value=245 unit=°
